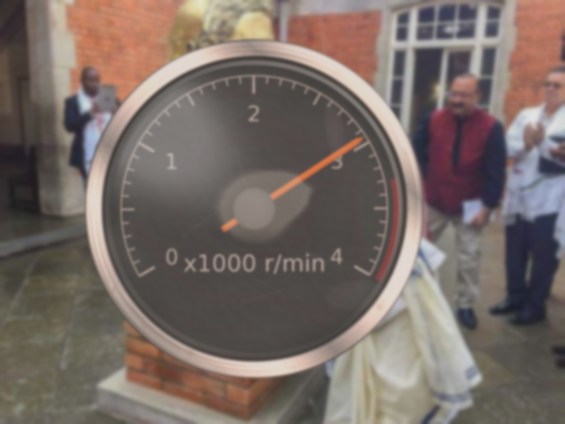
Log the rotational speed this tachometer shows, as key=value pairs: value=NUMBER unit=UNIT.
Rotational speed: value=2950 unit=rpm
